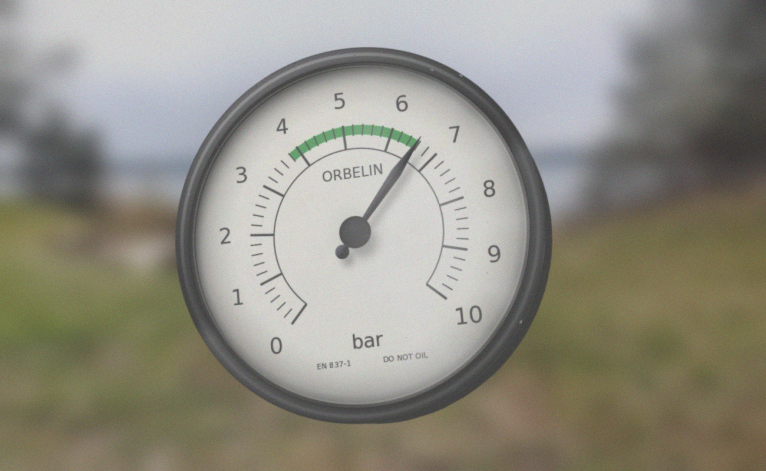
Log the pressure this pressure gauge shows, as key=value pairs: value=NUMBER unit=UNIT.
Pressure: value=6.6 unit=bar
